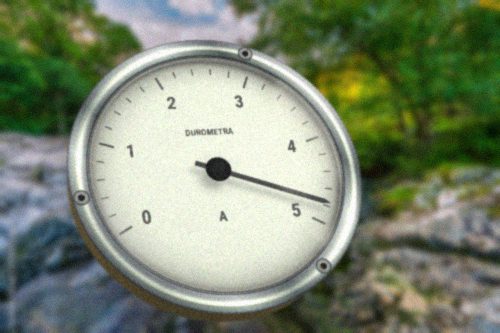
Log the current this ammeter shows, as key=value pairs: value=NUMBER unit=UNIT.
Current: value=4.8 unit=A
